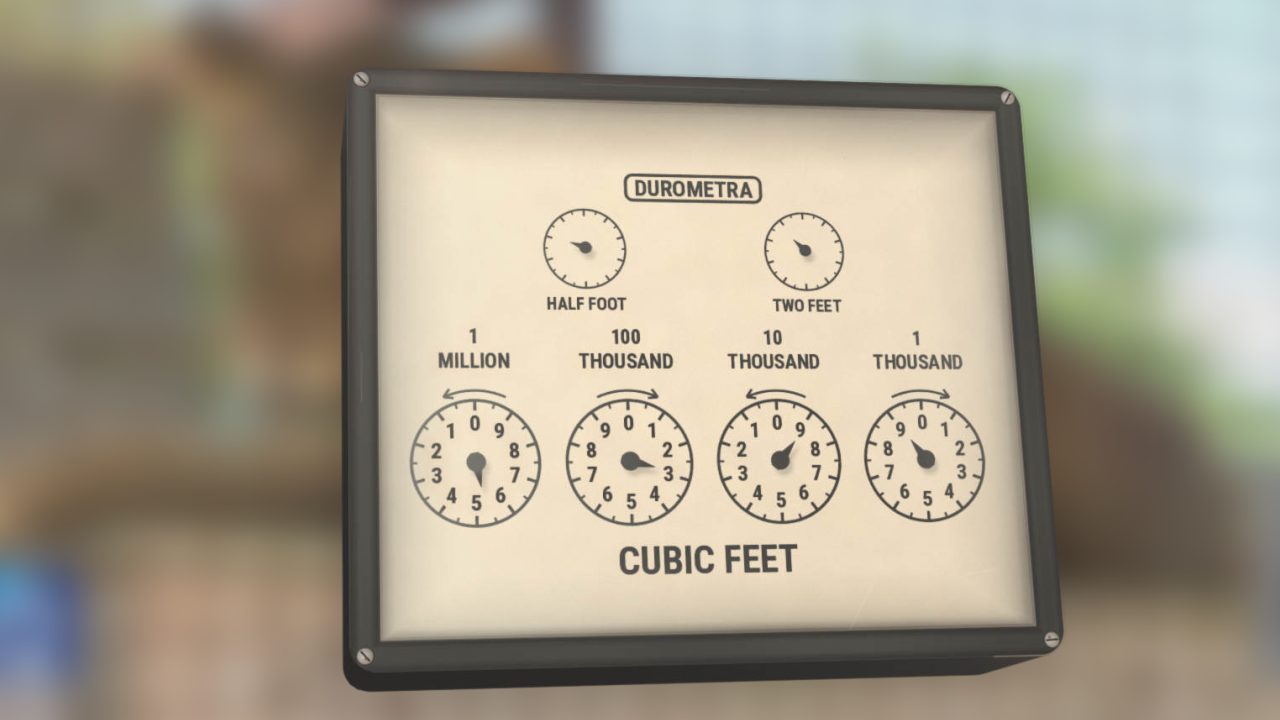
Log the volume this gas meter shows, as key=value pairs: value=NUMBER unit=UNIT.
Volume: value=528900 unit=ft³
